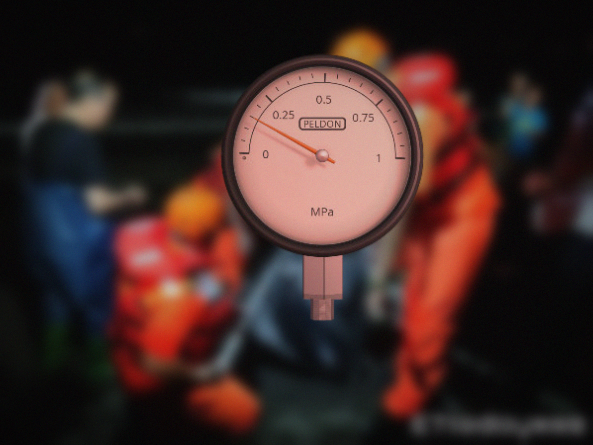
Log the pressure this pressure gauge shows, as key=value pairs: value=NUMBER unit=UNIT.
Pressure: value=0.15 unit=MPa
